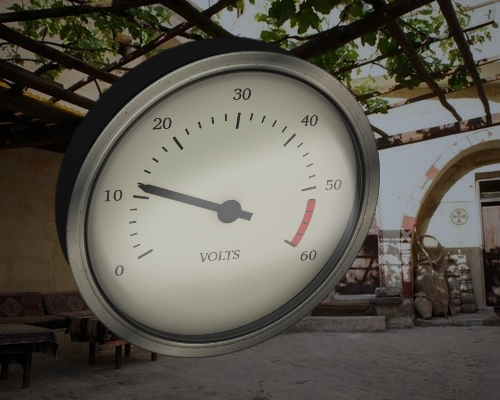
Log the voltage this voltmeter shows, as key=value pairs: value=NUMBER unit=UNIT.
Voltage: value=12 unit=V
